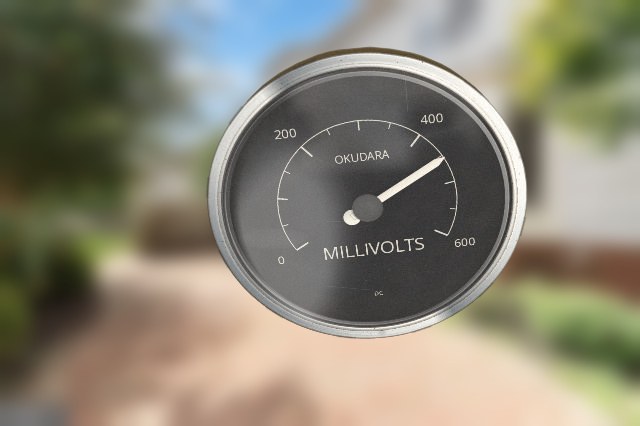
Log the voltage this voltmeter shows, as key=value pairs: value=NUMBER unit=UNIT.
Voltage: value=450 unit=mV
